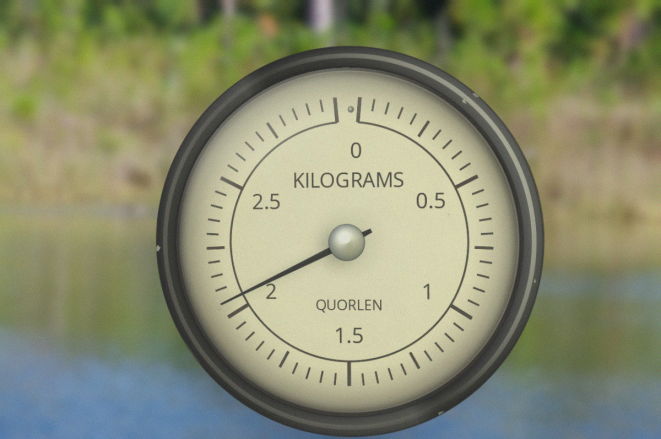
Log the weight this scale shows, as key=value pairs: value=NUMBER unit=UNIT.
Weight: value=2.05 unit=kg
